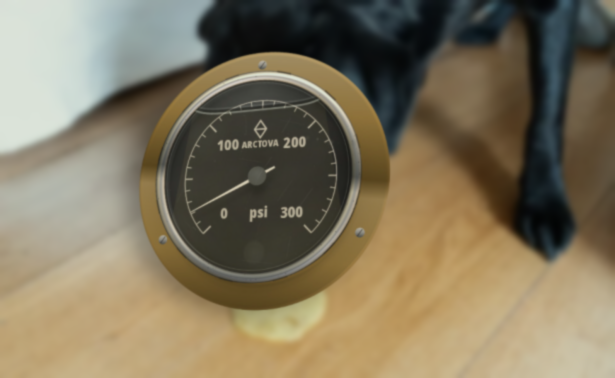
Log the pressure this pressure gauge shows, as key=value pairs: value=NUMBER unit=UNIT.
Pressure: value=20 unit=psi
